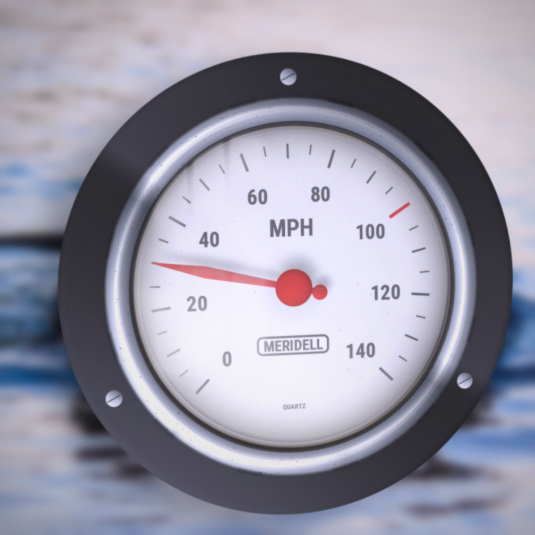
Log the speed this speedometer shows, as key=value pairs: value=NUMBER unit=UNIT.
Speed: value=30 unit=mph
